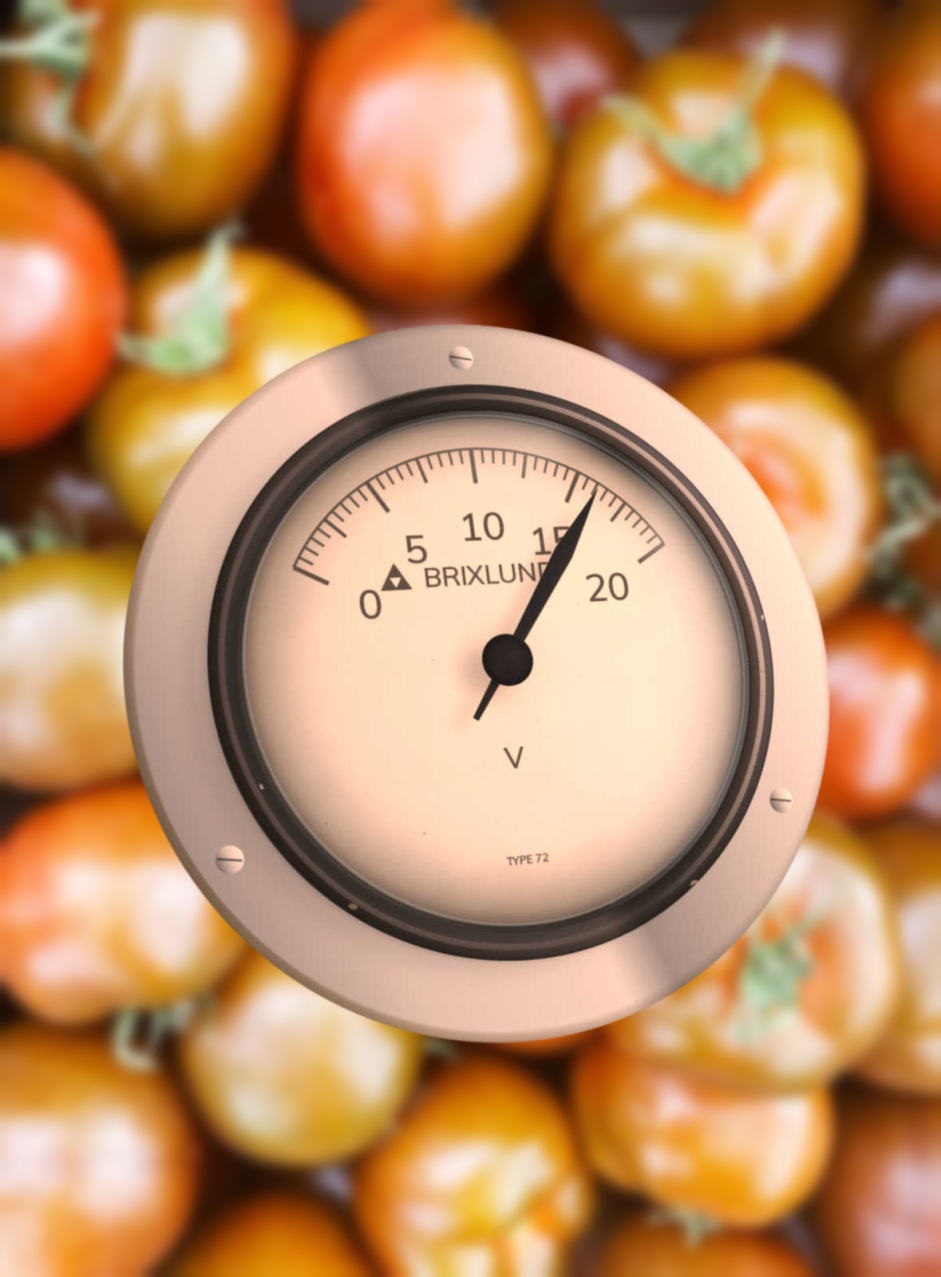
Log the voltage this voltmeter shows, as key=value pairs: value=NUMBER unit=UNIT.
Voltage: value=16 unit=V
